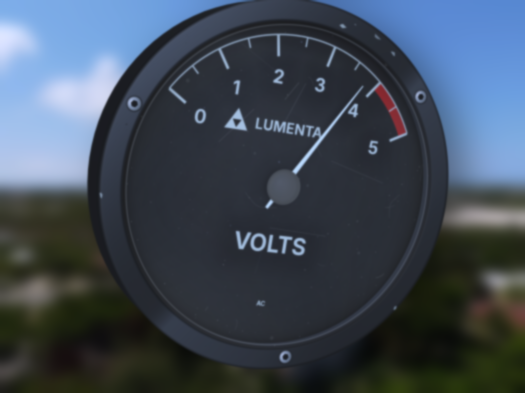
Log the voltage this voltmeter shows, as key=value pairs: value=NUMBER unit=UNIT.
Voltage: value=3.75 unit=V
